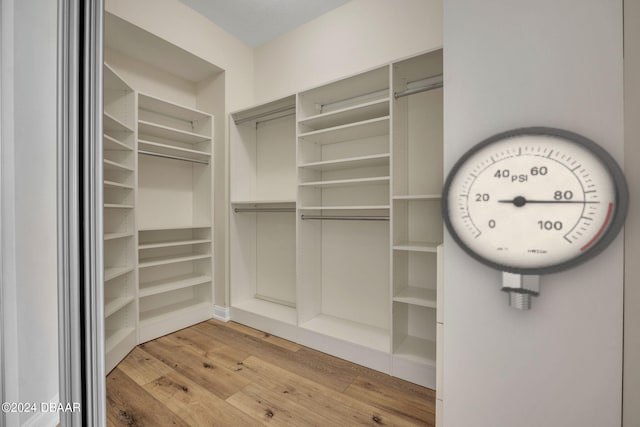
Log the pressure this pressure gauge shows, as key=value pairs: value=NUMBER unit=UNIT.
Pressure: value=84 unit=psi
